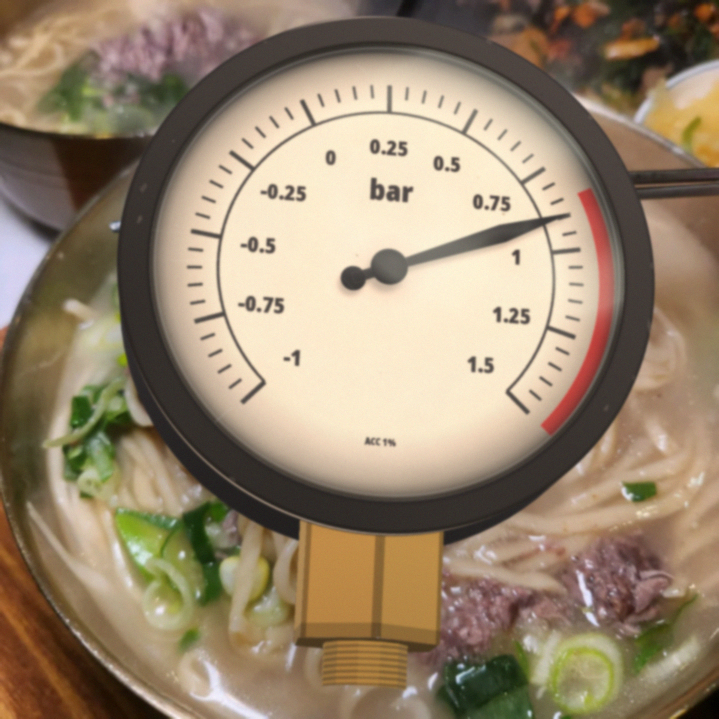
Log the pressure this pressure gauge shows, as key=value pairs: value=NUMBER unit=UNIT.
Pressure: value=0.9 unit=bar
